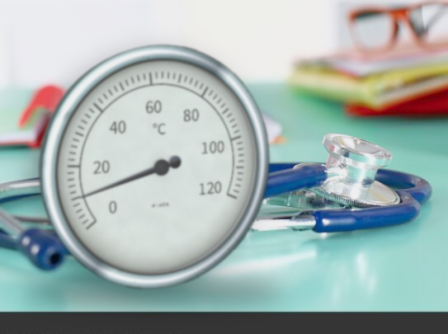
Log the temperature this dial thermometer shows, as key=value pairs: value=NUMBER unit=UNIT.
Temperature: value=10 unit=°C
